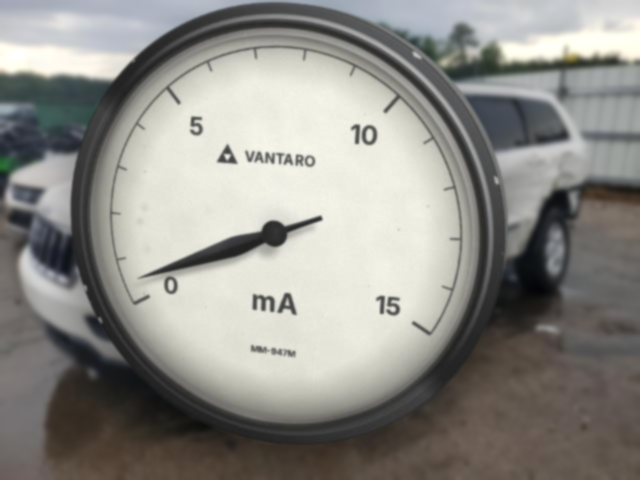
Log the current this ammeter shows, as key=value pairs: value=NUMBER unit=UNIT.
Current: value=0.5 unit=mA
